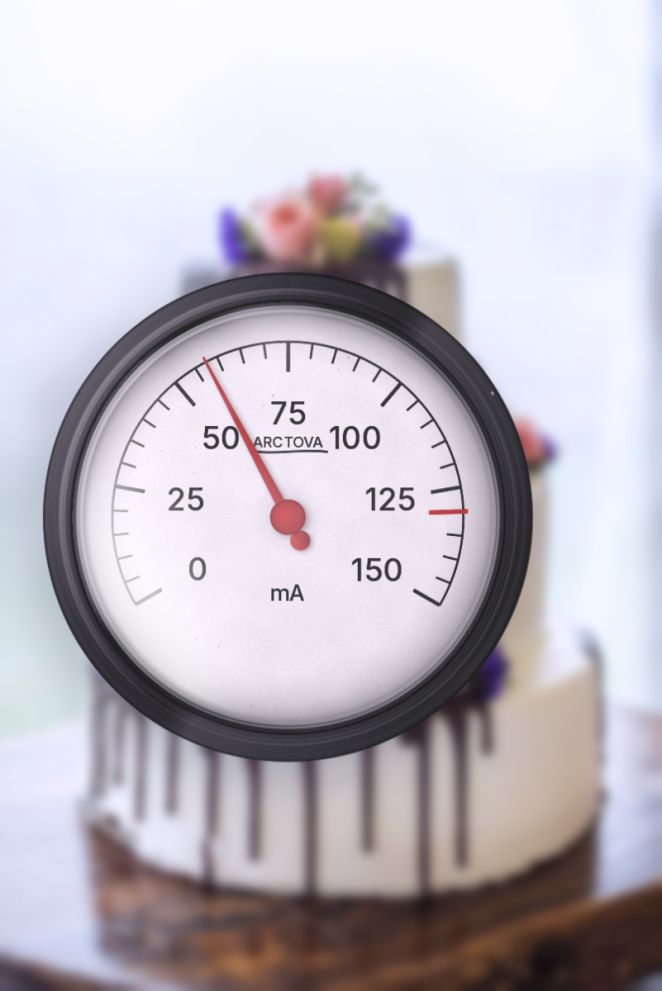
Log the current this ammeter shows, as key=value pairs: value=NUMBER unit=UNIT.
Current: value=57.5 unit=mA
